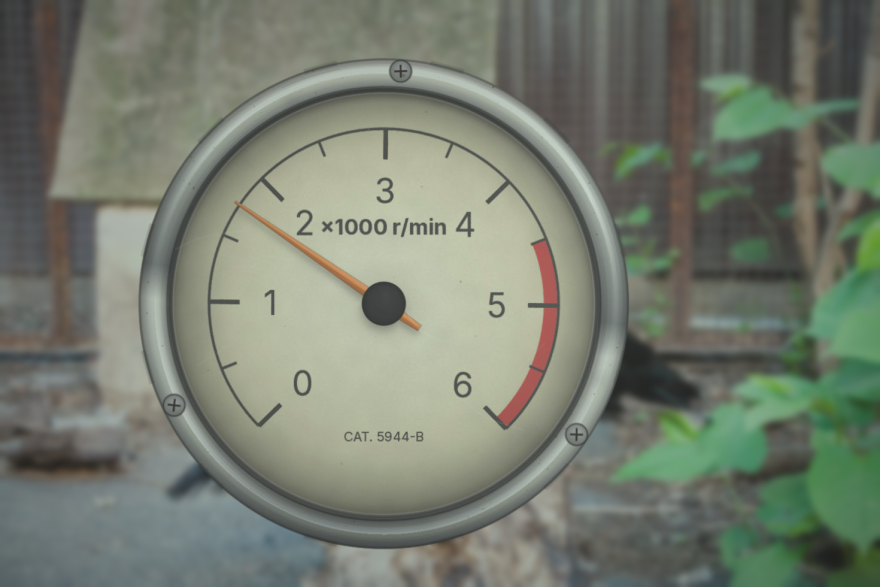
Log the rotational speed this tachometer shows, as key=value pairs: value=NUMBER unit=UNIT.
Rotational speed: value=1750 unit=rpm
